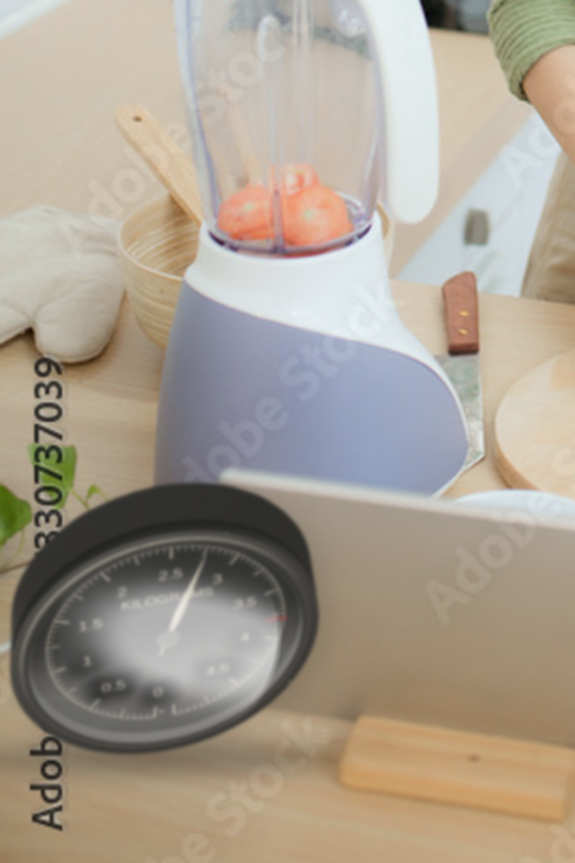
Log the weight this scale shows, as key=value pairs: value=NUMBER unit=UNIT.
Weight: value=2.75 unit=kg
